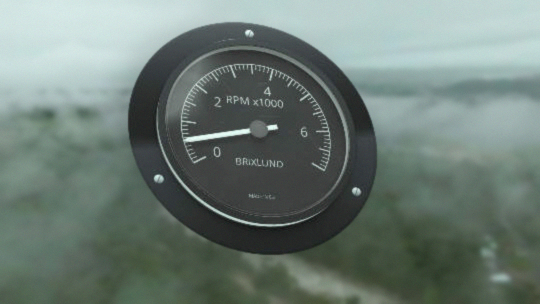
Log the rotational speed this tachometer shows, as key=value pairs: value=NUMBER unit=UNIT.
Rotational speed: value=500 unit=rpm
